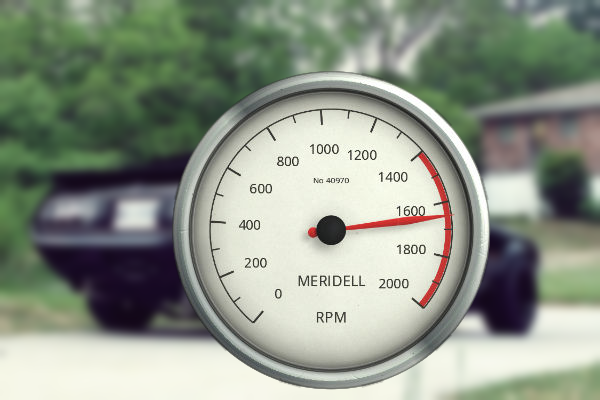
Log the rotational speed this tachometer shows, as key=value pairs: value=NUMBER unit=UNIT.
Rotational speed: value=1650 unit=rpm
